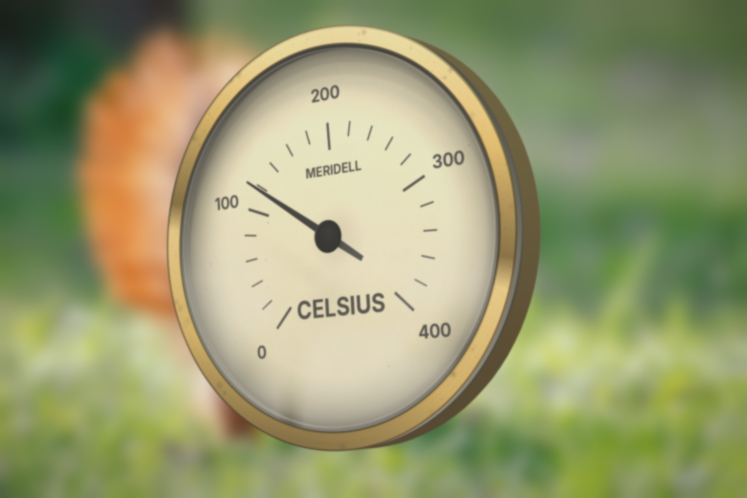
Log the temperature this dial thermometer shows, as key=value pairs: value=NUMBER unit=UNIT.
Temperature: value=120 unit=°C
